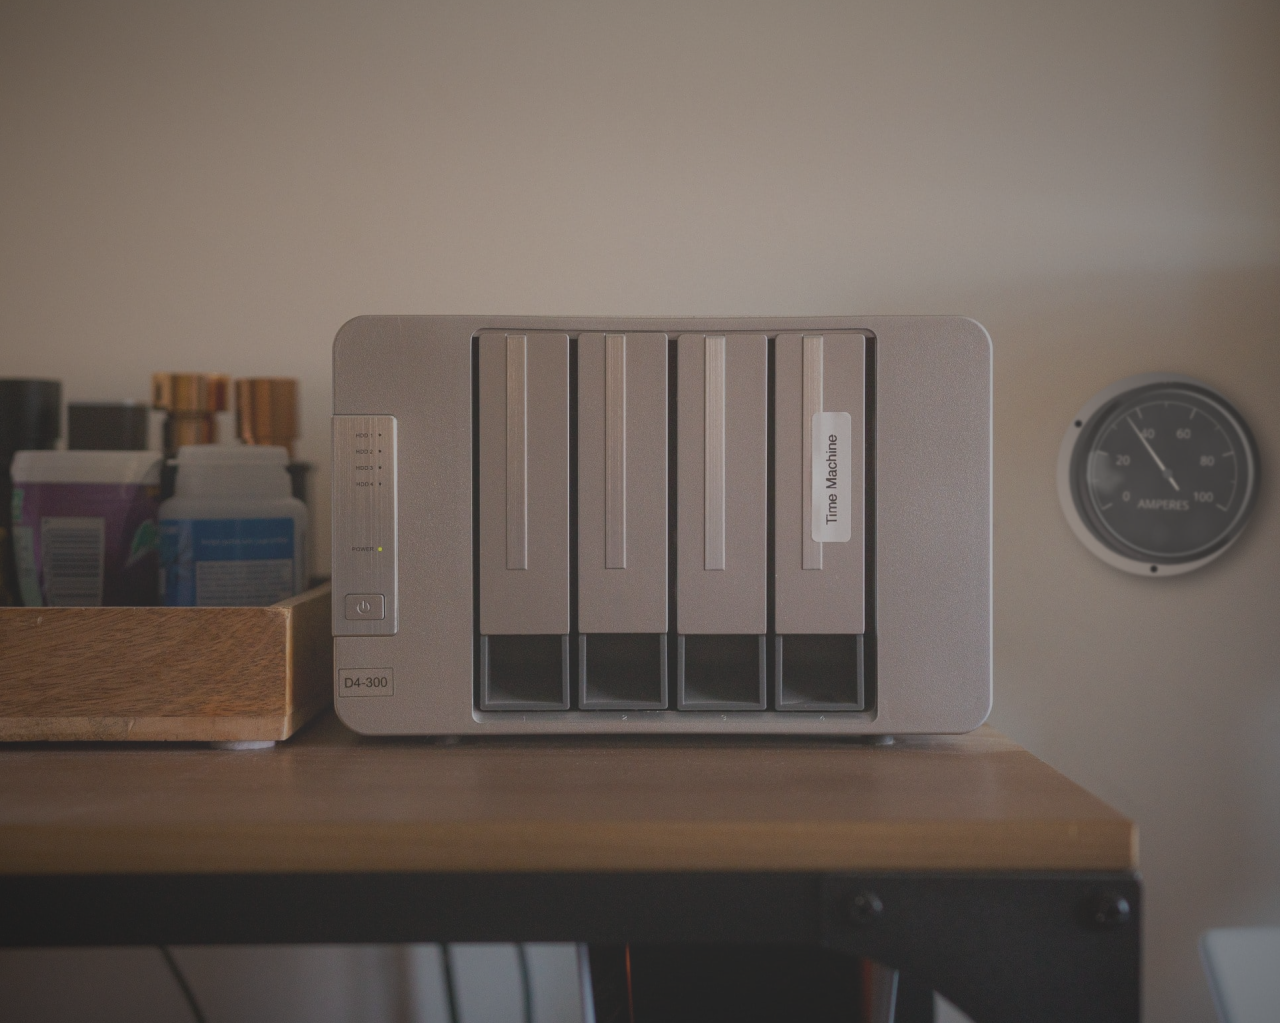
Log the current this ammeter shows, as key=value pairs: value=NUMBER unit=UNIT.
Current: value=35 unit=A
